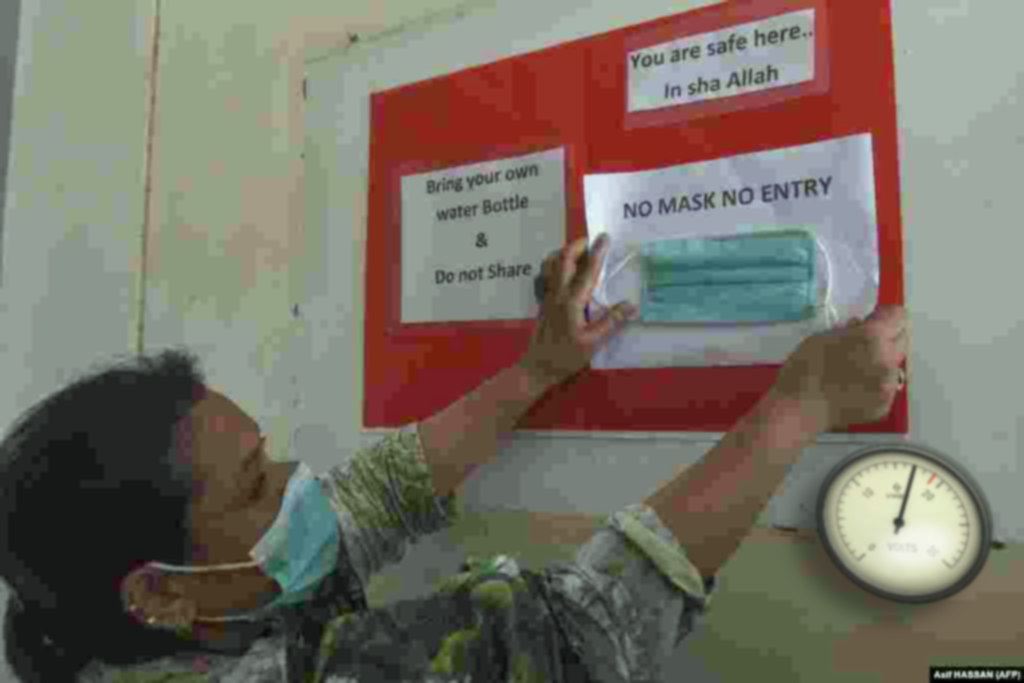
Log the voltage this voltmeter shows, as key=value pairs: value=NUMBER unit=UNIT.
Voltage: value=17 unit=V
